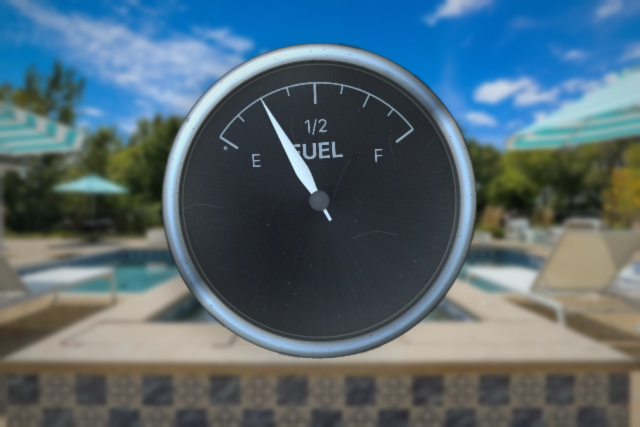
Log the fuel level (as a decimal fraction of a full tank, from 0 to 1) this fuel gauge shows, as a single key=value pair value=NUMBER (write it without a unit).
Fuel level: value=0.25
